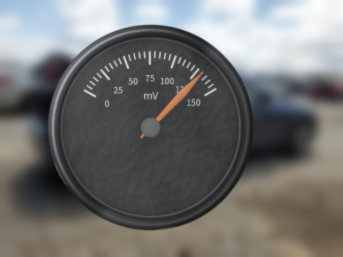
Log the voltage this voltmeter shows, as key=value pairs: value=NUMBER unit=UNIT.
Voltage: value=130 unit=mV
